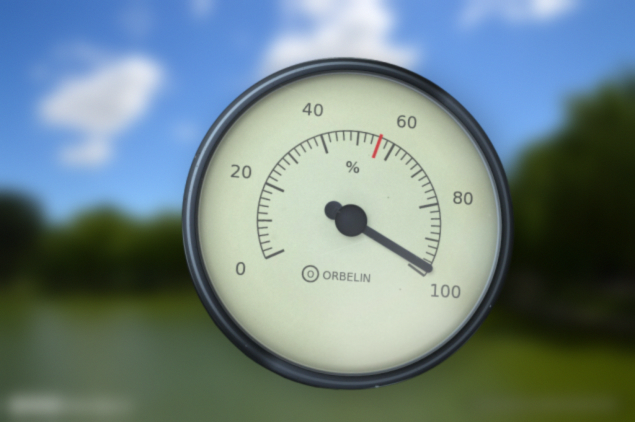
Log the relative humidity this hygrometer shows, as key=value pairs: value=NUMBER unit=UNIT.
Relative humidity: value=98 unit=%
